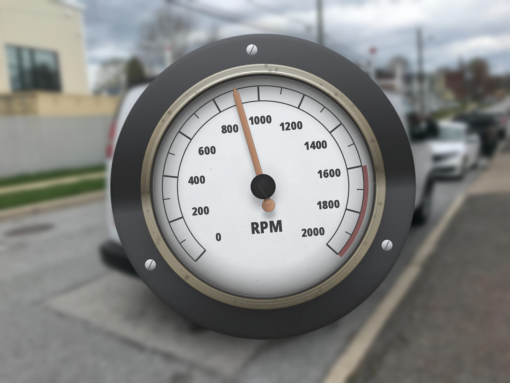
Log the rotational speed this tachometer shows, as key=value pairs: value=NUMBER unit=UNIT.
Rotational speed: value=900 unit=rpm
